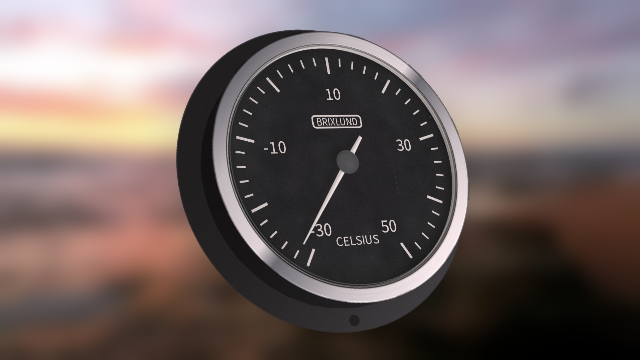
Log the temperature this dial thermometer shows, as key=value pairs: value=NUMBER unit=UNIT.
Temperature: value=-28 unit=°C
